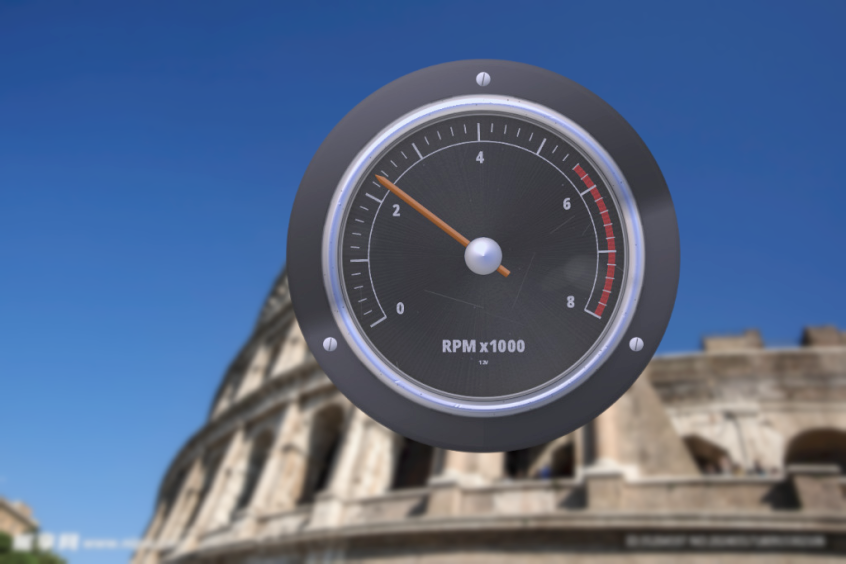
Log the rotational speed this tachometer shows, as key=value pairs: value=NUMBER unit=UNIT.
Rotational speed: value=2300 unit=rpm
